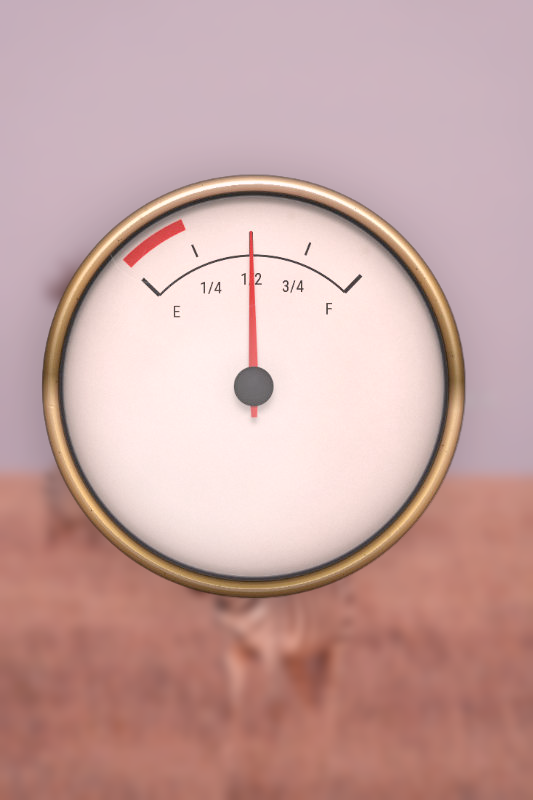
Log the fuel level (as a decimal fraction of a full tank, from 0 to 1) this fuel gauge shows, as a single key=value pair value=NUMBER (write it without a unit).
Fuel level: value=0.5
